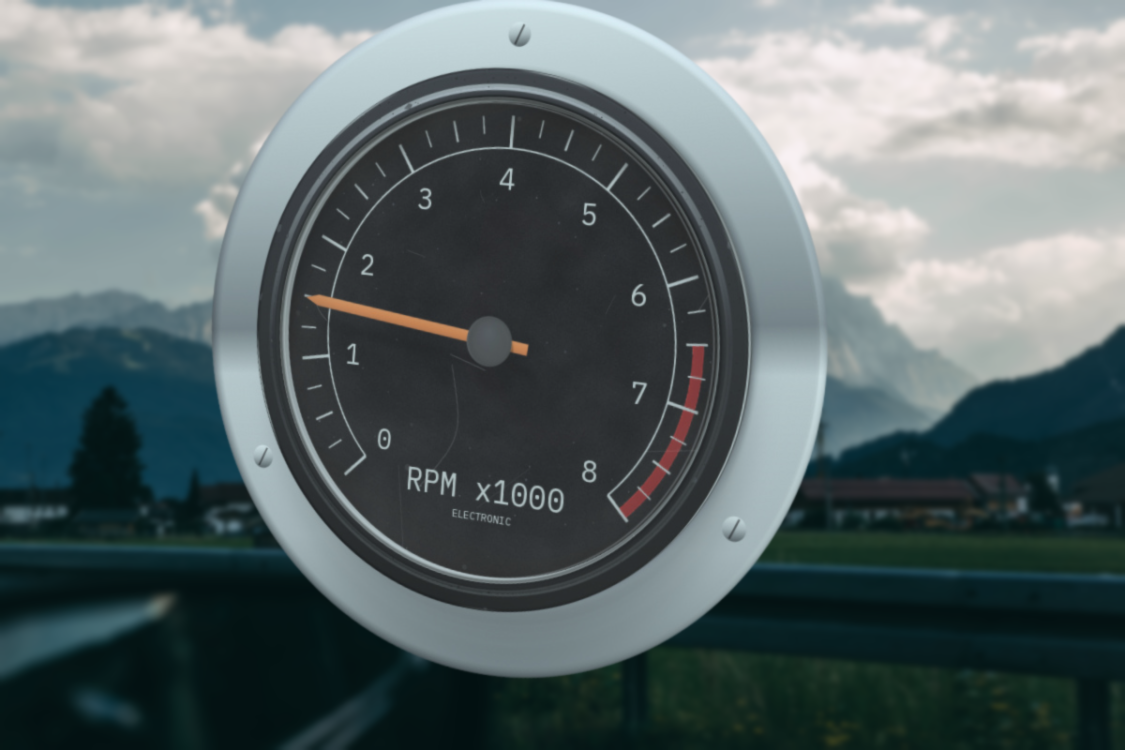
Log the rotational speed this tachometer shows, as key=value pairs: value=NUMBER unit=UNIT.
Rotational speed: value=1500 unit=rpm
